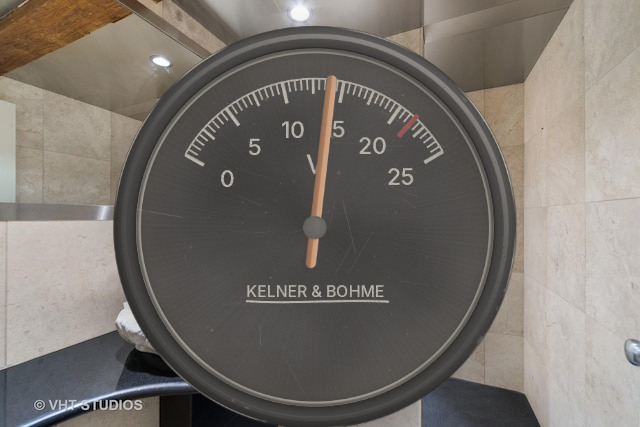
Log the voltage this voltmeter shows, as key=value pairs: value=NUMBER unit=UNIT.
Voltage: value=14 unit=V
